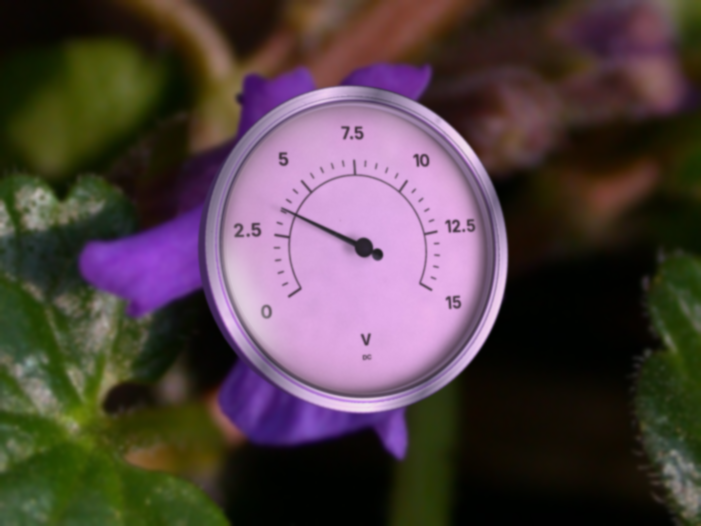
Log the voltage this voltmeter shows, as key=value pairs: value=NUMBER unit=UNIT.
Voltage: value=3.5 unit=V
